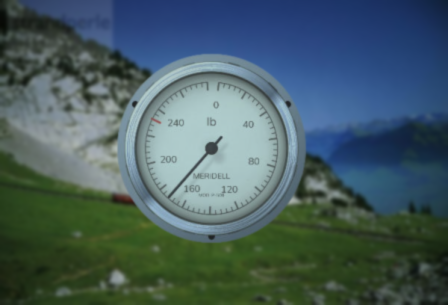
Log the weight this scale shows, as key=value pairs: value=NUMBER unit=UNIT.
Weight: value=172 unit=lb
